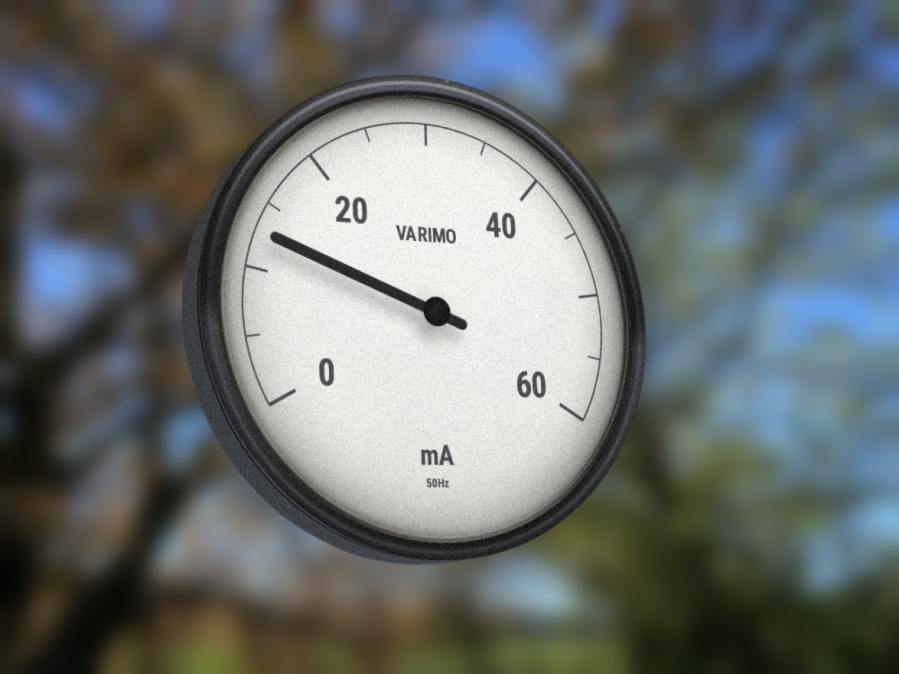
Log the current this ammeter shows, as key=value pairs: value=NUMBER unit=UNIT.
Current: value=12.5 unit=mA
